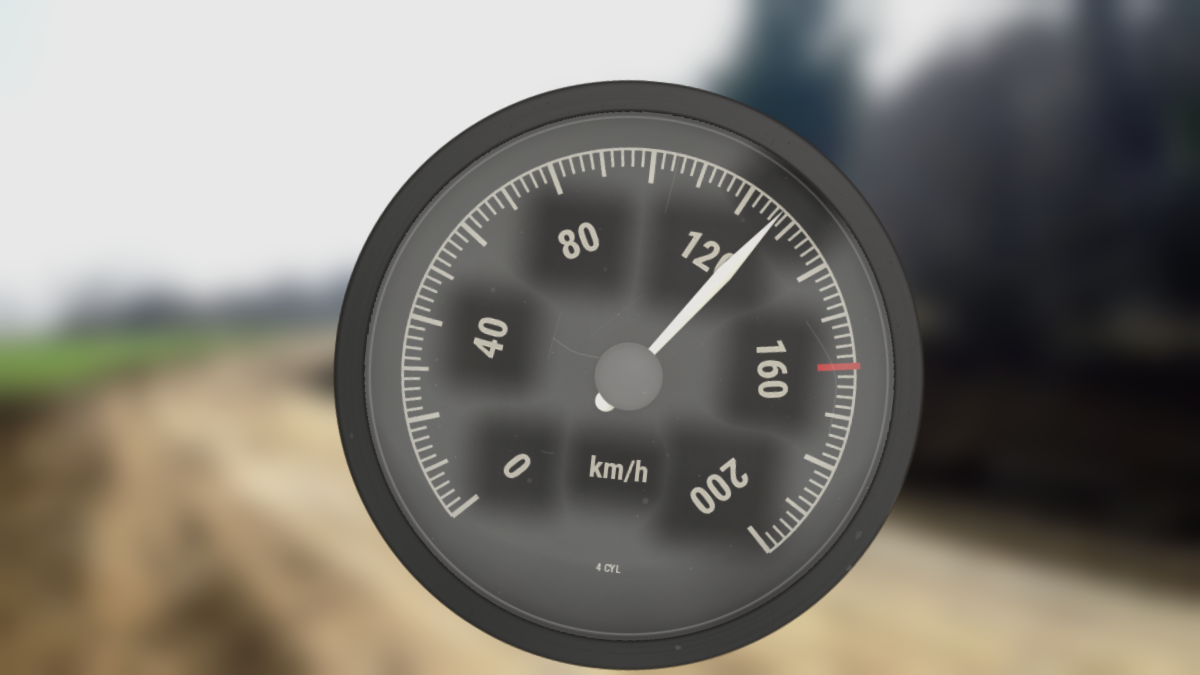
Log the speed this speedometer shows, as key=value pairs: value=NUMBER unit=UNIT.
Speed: value=127 unit=km/h
